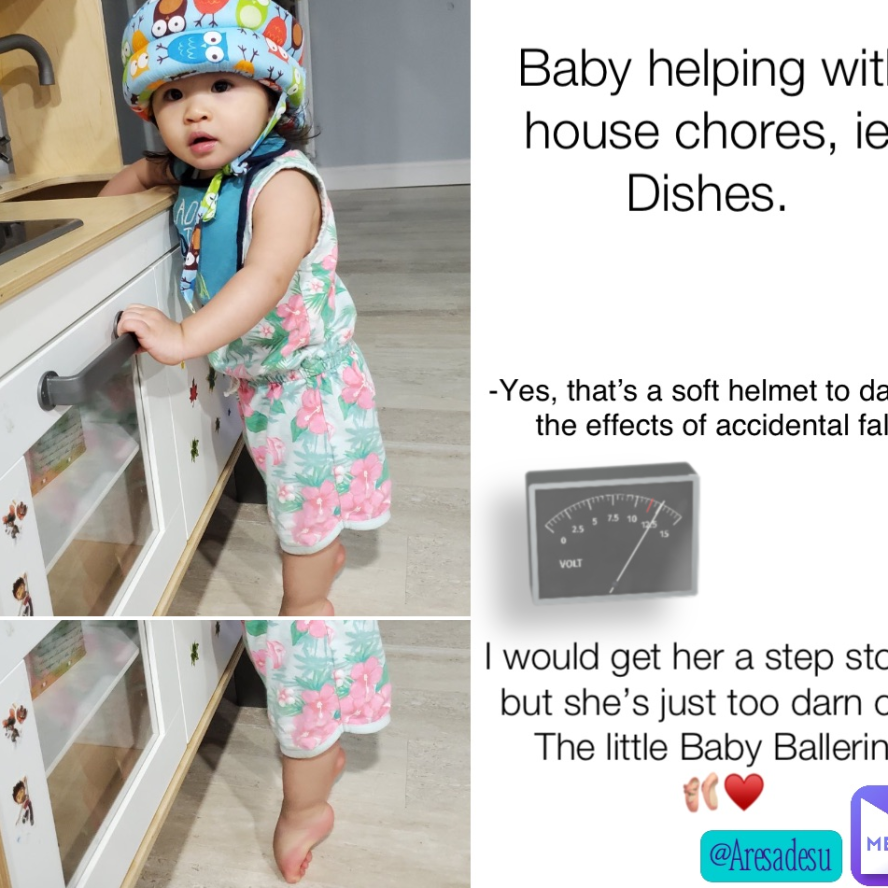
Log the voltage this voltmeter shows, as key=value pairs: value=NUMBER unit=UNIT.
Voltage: value=12.5 unit=V
